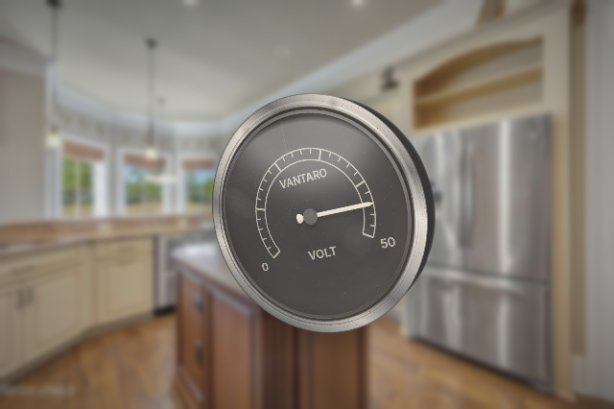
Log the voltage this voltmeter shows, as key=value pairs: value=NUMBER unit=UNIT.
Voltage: value=44 unit=V
